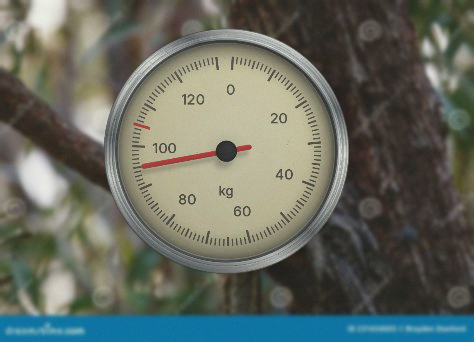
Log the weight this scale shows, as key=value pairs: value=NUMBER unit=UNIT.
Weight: value=95 unit=kg
